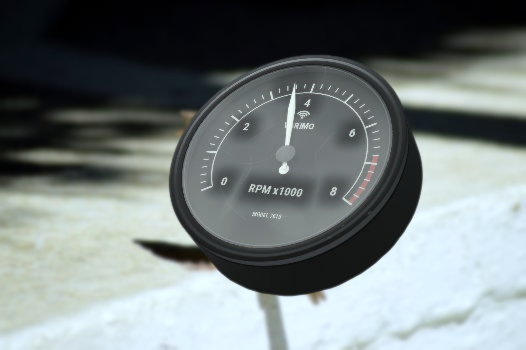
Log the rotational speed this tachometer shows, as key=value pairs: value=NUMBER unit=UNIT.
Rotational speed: value=3600 unit=rpm
